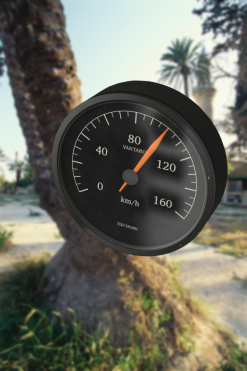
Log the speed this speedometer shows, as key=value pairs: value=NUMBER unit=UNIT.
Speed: value=100 unit=km/h
